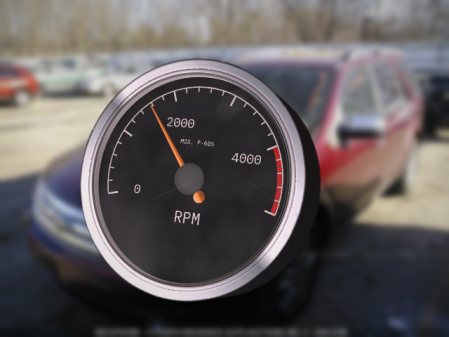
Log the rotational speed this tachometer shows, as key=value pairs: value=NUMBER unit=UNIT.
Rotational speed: value=1600 unit=rpm
